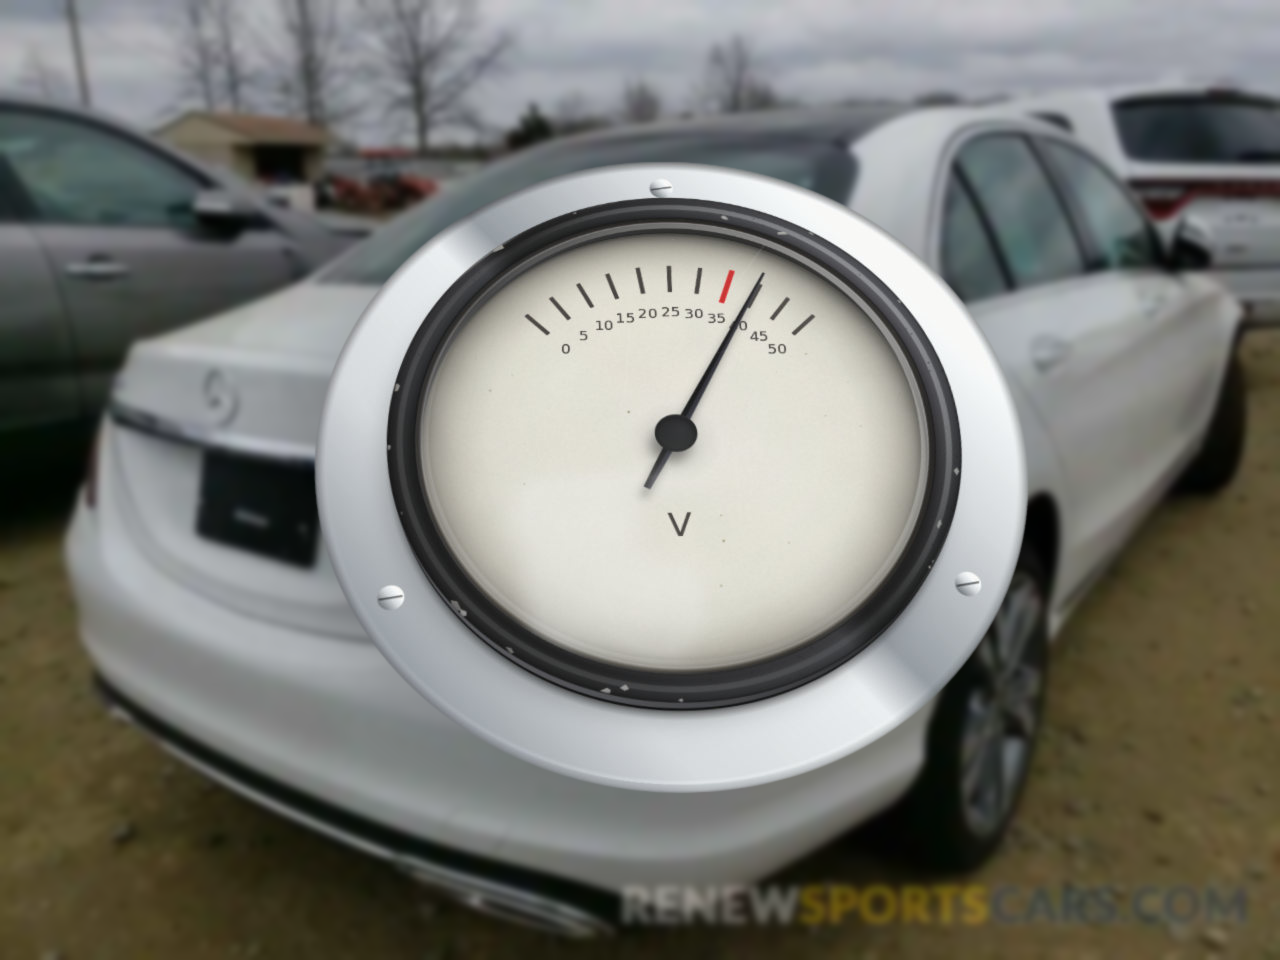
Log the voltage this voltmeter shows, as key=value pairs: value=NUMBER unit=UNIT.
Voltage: value=40 unit=V
